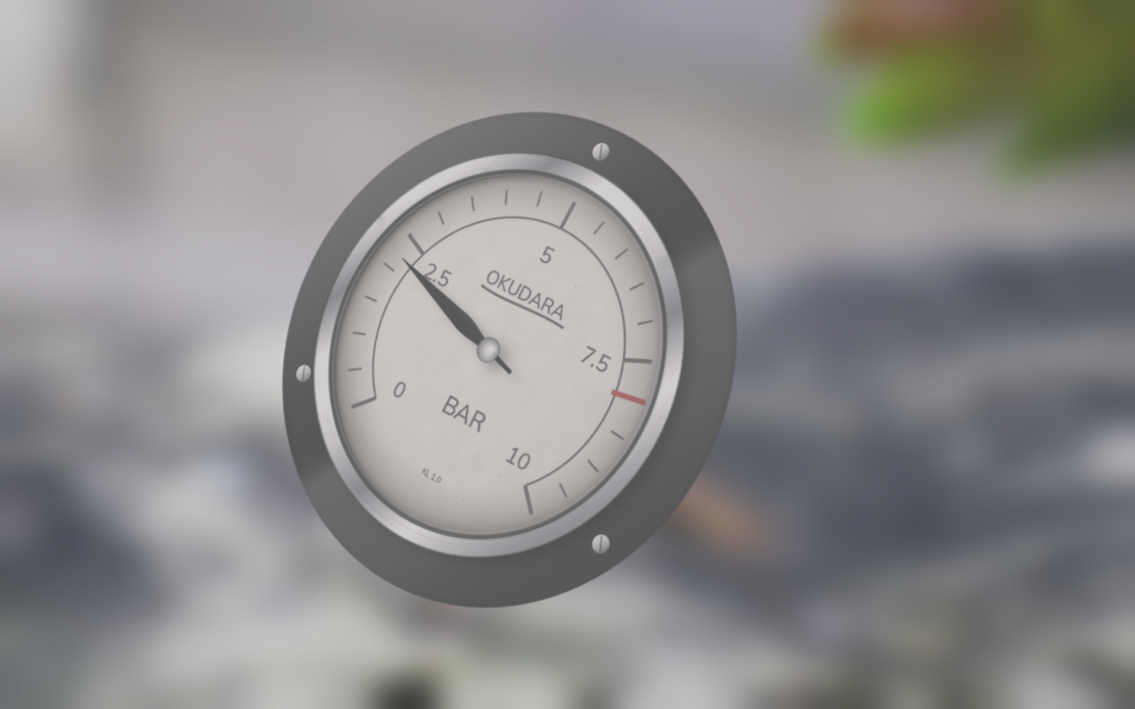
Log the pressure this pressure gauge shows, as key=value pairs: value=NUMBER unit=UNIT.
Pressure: value=2.25 unit=bar
